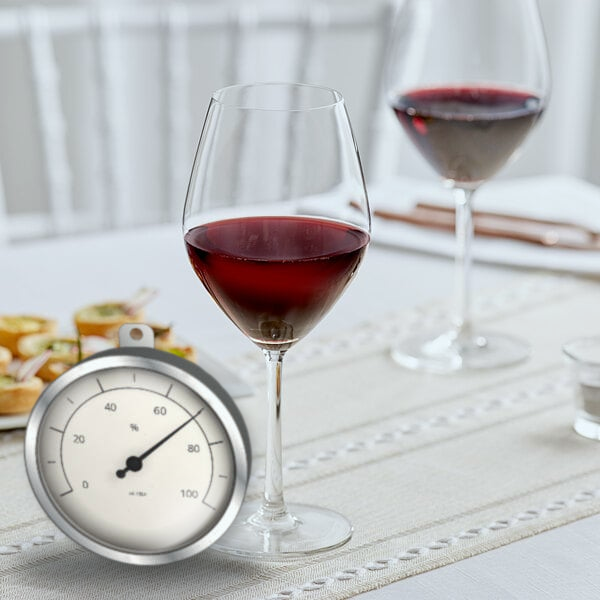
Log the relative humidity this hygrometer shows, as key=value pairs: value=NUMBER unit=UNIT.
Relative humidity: value=70 unit=%
